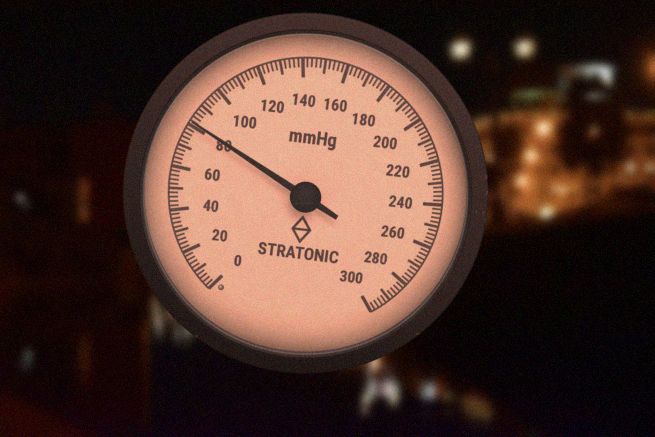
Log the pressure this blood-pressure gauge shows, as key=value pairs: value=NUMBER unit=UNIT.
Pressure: value=82 unit=mmHg
